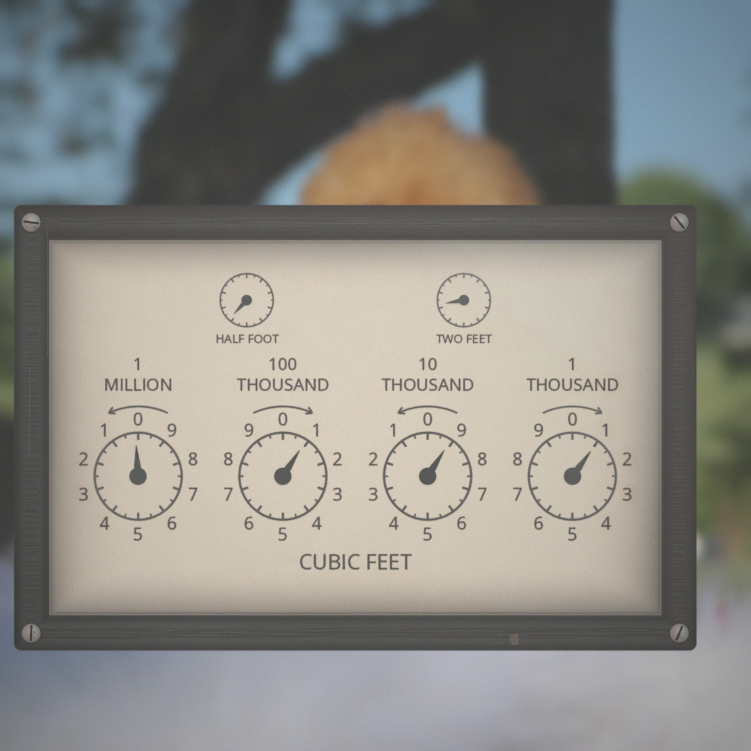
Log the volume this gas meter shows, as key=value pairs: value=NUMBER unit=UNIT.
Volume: value=9100 unit=ft³
